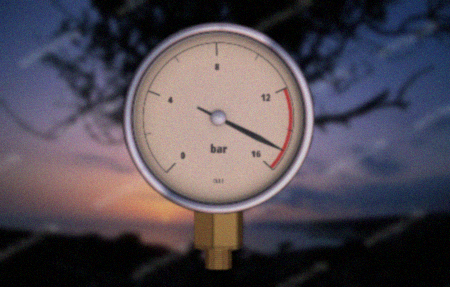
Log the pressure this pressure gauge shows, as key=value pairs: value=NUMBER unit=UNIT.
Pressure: value=15 unit=bar
